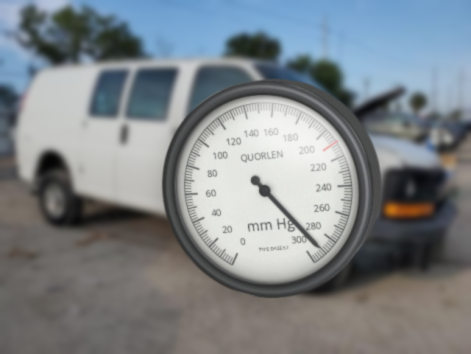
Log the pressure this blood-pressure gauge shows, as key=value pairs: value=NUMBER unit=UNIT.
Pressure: value=290 unit=mmHg
